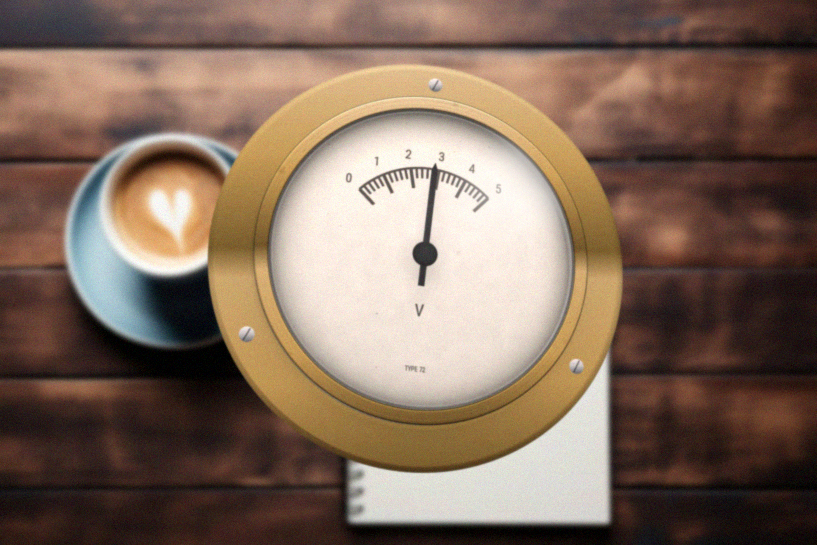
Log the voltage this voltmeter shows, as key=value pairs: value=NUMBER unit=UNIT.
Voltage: value=2.8 unit=V
